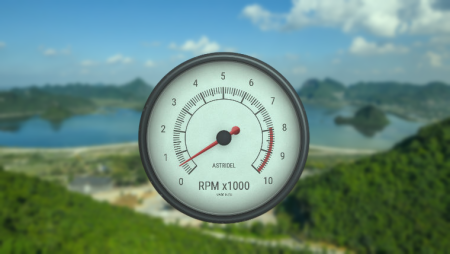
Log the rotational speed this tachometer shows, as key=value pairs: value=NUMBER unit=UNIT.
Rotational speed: value=500 unit=rpm
